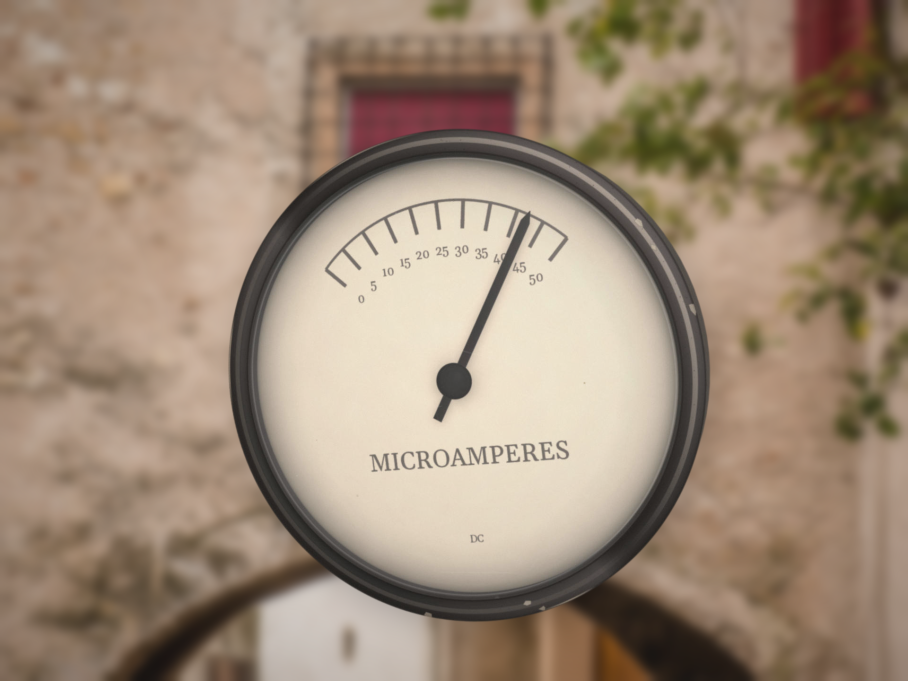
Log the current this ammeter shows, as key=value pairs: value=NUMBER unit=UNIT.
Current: value=42.5 unit=µA
